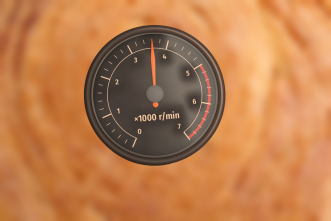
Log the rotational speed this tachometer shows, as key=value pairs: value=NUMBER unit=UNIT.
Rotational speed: value=3600 unit=rpm
